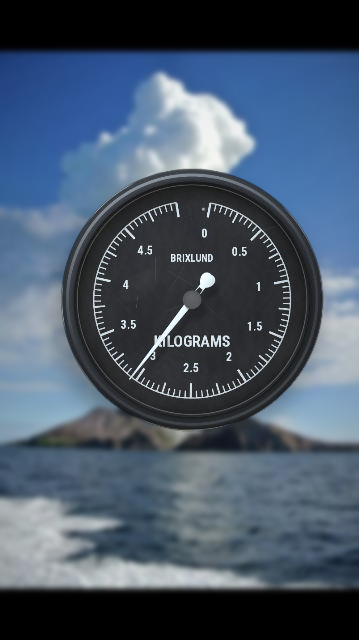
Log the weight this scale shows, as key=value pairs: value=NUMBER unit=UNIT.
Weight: value=3.05 unit=kg
